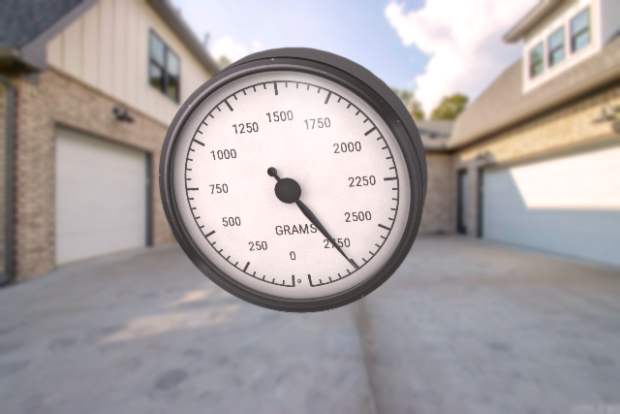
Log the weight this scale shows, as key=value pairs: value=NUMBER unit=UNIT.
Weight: value=2750 unit=g
